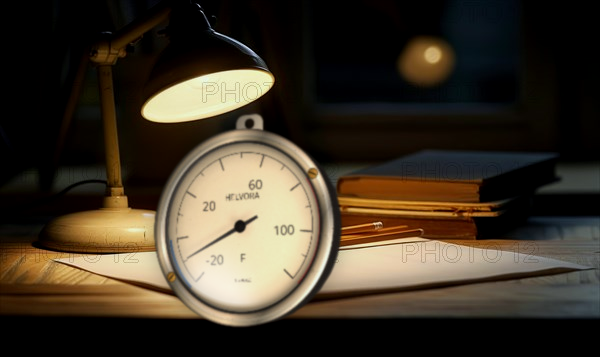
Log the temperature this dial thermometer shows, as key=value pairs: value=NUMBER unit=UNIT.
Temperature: value=-10 unit=°F
